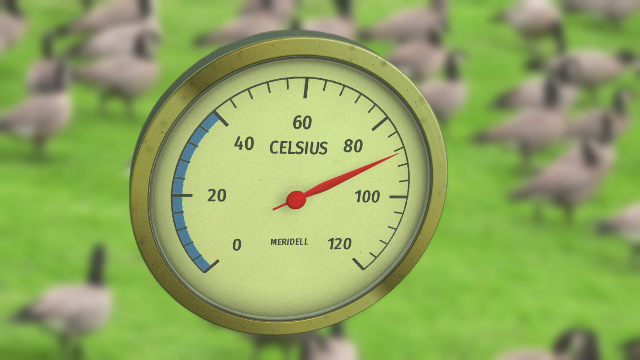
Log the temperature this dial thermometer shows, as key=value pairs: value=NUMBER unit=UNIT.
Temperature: value=88 unit=°C
